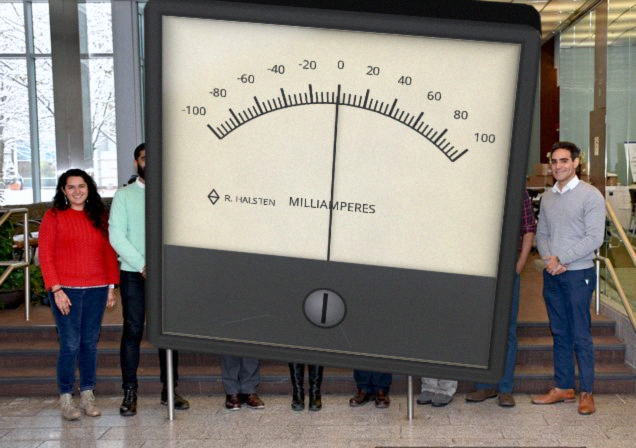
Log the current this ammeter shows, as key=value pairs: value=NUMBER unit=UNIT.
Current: value=0 unit=mA
